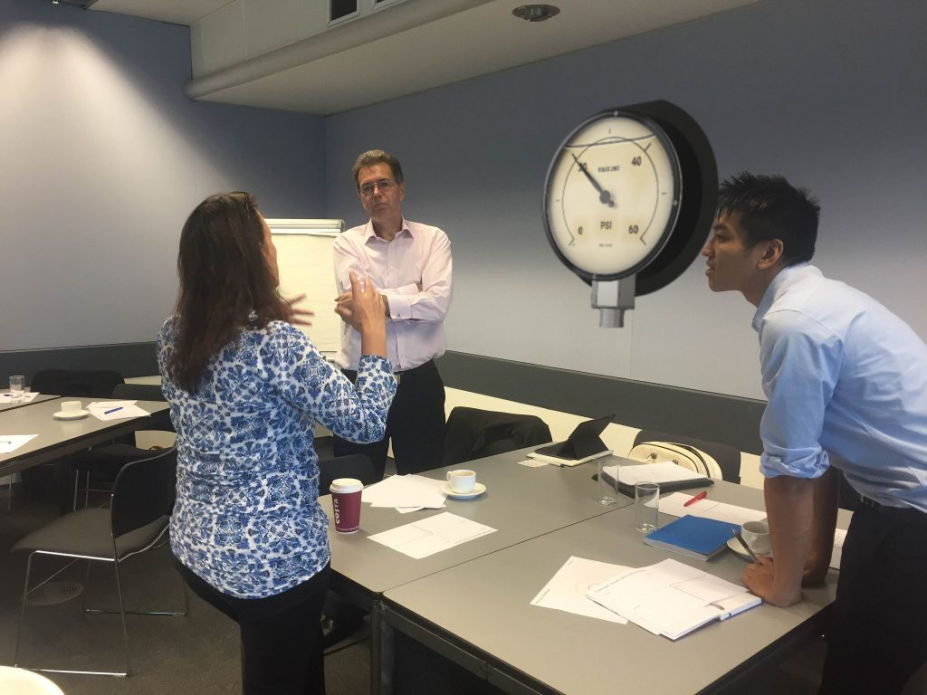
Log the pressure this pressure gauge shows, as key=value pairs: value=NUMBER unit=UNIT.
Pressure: value=20 unit=psi
